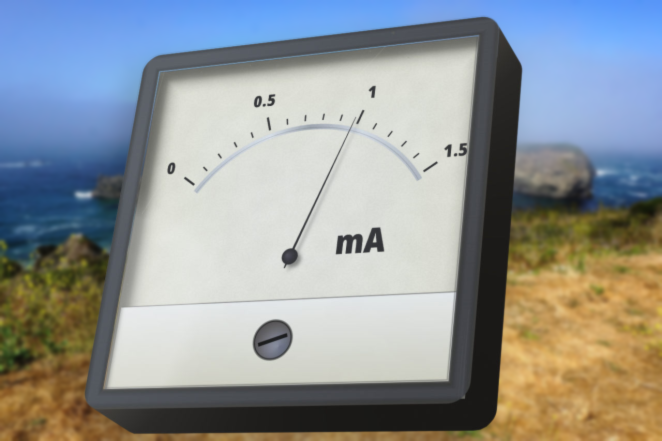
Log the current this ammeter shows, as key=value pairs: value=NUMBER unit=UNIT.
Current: value=1 unit=mA
